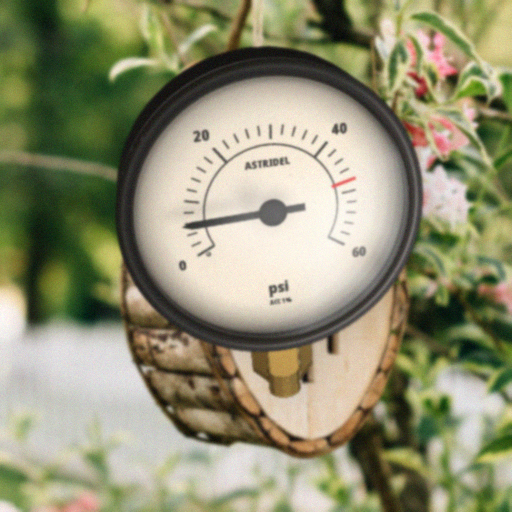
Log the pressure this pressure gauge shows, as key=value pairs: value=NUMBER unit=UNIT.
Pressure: value=6 unit=psi
